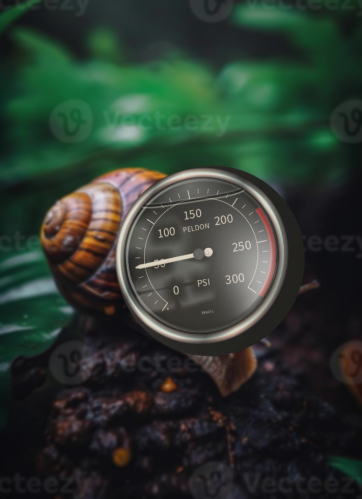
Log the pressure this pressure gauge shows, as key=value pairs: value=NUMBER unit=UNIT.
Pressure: value=50 unit=psi
